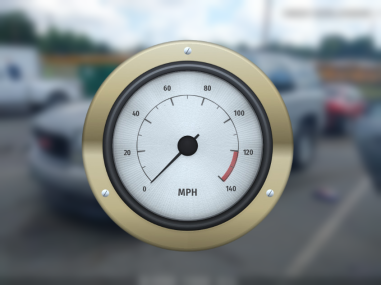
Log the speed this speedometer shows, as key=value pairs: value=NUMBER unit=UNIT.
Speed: value=0 unit=mph
